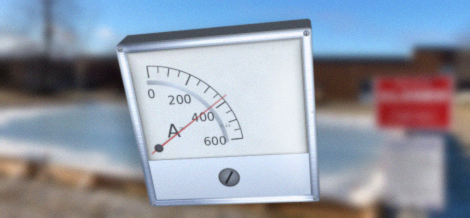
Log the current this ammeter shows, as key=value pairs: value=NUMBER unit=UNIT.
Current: value=375 unit=A
